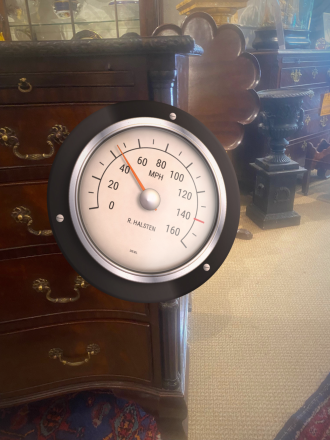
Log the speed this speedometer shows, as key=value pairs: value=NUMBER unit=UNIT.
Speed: value=45 unit=mph
